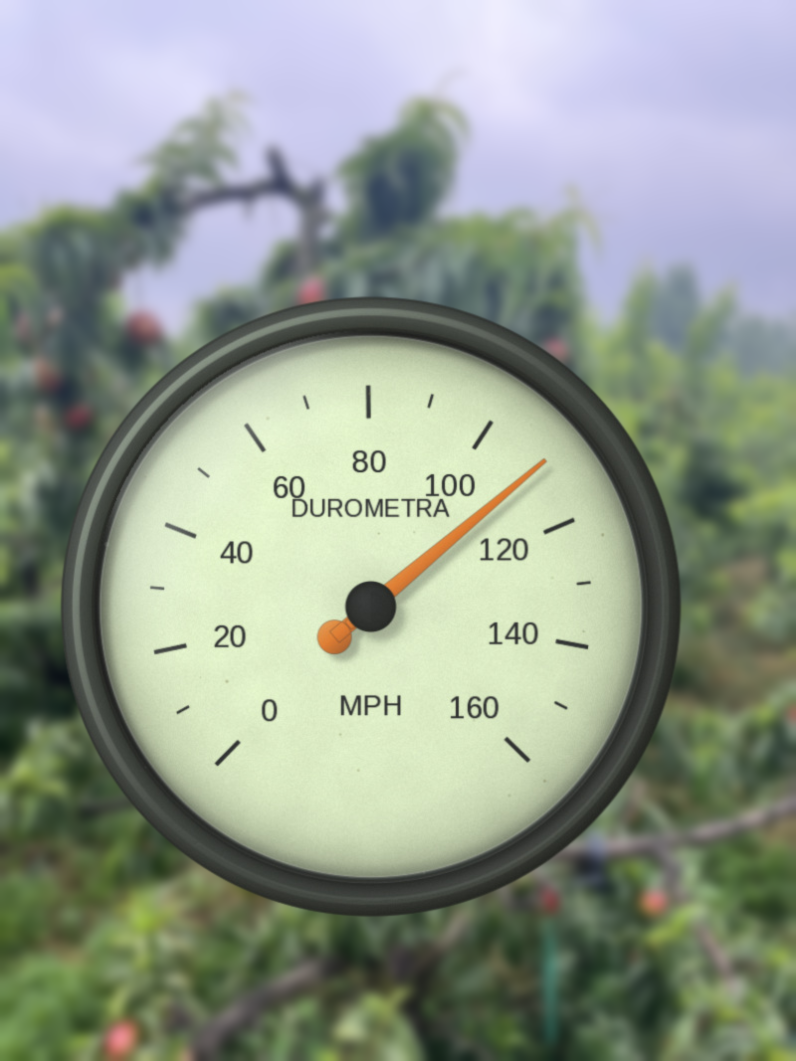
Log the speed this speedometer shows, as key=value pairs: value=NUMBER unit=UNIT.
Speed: value=110 unit=mph
